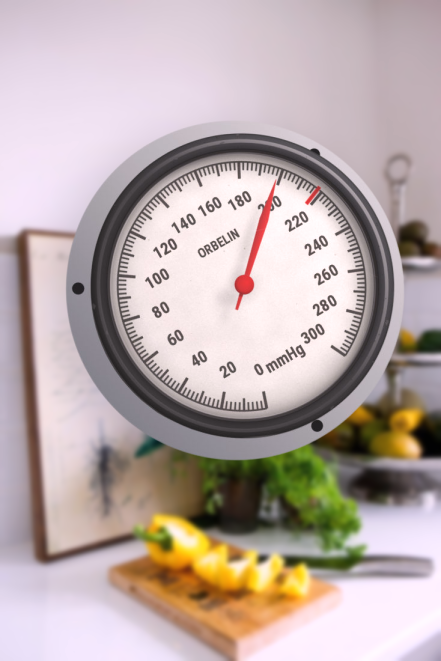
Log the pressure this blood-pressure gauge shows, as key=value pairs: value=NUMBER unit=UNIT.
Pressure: value=198 unit=mmHg
